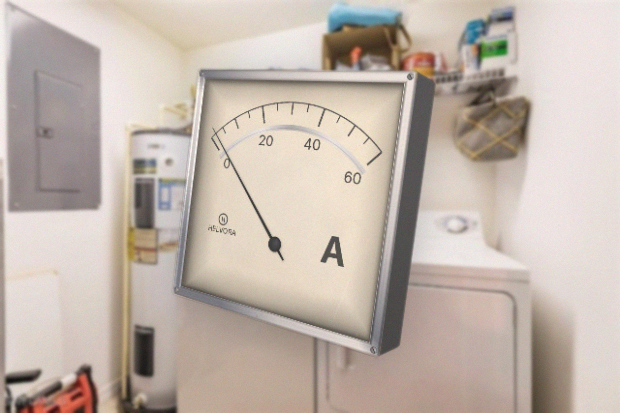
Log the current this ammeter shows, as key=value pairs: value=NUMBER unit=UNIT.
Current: value=2.5 unit=A
